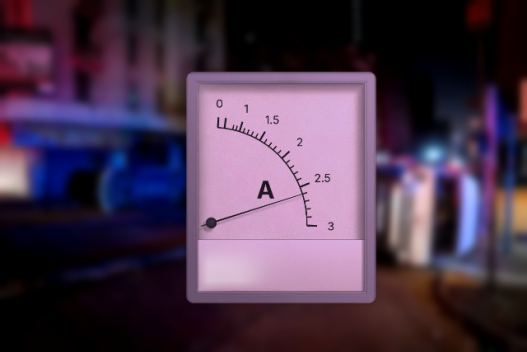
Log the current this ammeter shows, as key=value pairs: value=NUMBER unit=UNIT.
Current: value=2.6 unit=A
